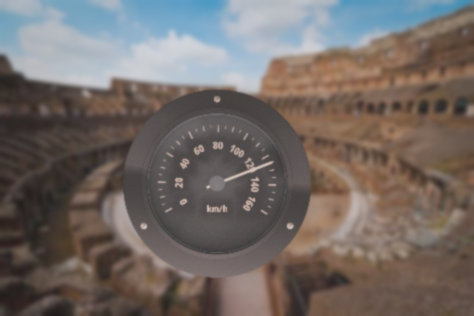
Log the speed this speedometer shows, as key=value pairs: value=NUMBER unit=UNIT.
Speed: value=125 unit=km/h
